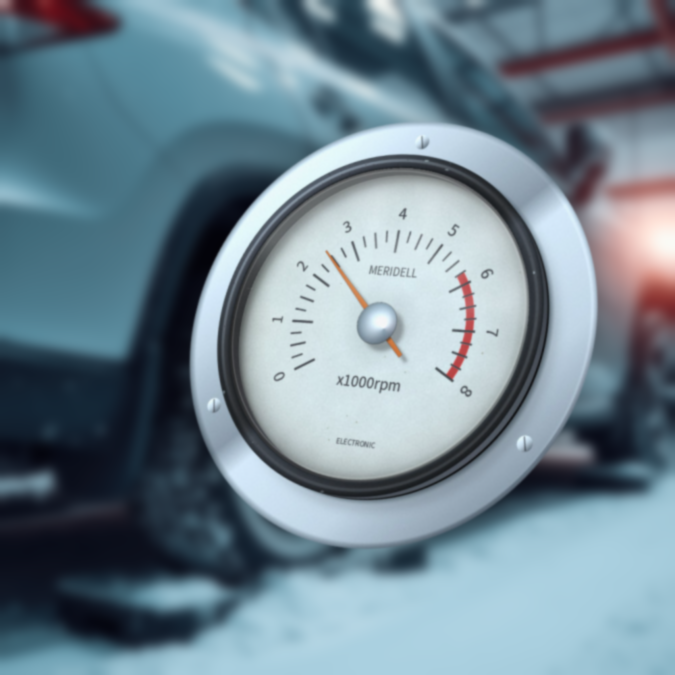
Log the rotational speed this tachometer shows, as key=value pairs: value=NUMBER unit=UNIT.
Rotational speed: value=2500 unit=rpm
